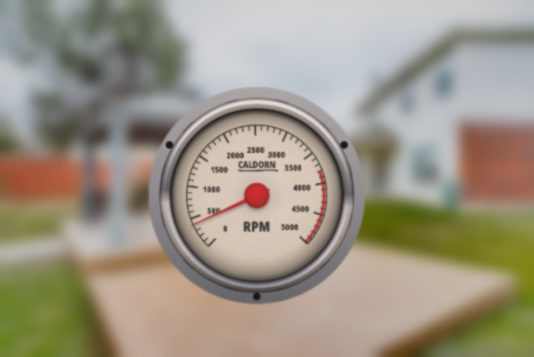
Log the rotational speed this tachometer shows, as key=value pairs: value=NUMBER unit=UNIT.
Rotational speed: value=400 unit=rpm
